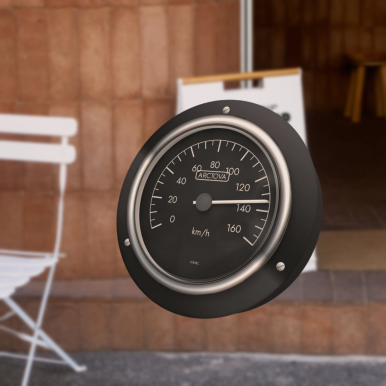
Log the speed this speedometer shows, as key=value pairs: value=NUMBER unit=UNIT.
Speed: value=135 unit=km/h
